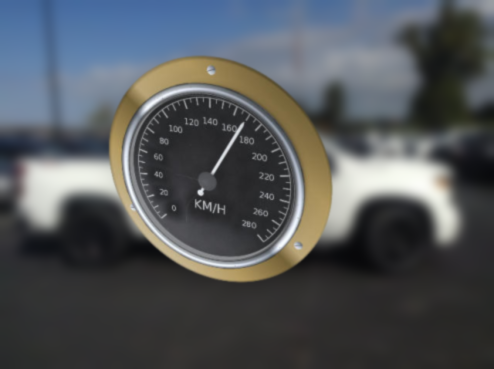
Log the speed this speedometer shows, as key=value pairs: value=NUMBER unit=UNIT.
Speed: value=170 unit=km/h
